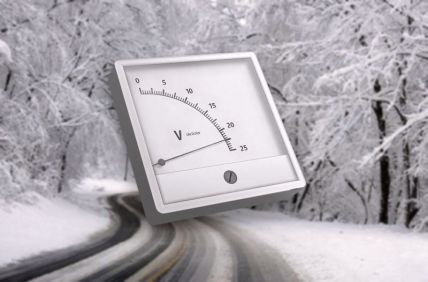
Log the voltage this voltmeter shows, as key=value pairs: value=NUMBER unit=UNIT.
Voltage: value=22.5 unit=V
